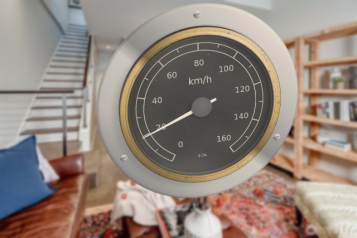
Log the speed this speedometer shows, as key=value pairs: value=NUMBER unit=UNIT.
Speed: value=20 unit=km/h
